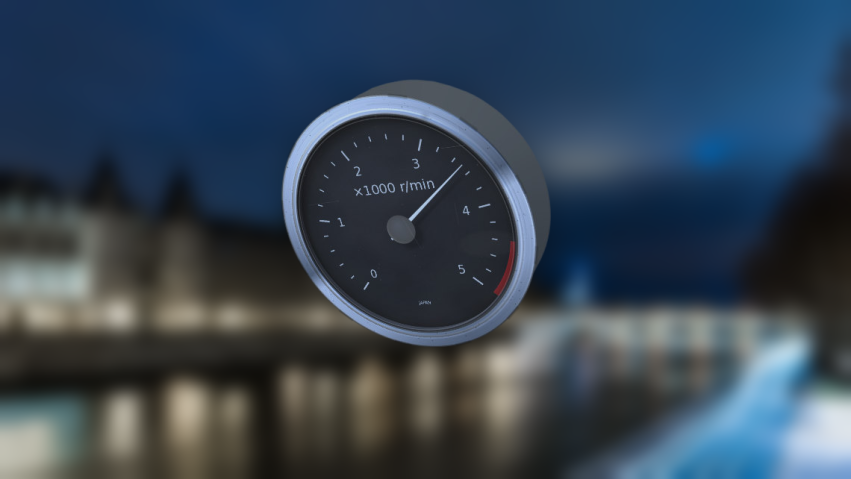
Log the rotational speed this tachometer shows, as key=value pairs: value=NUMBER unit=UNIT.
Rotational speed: value=3500 unit=rpm
